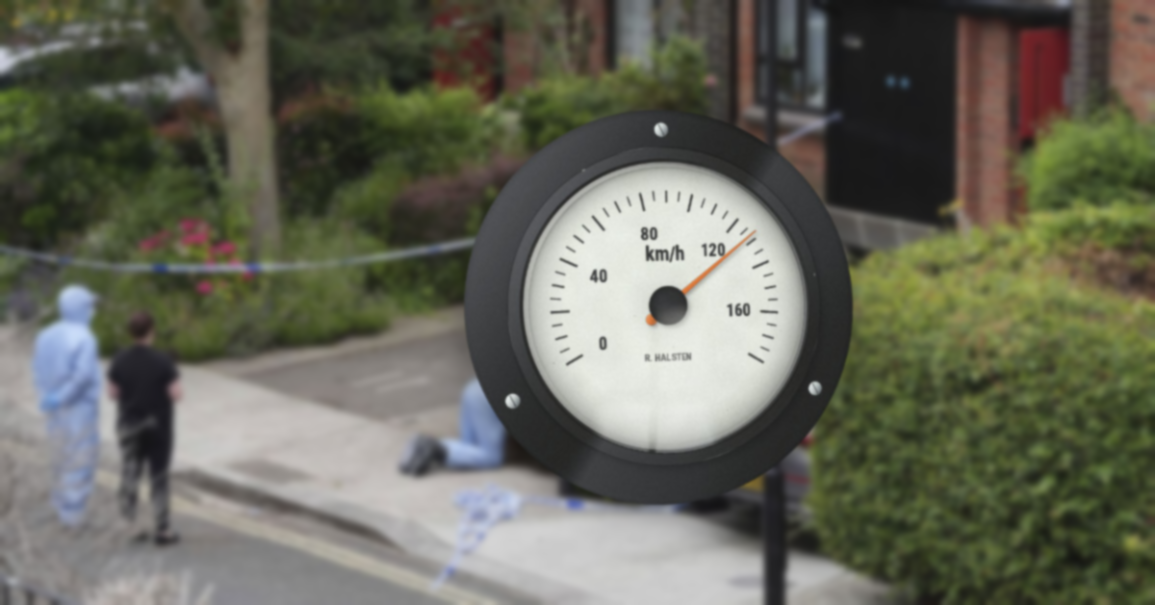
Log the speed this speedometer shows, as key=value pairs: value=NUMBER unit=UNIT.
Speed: value=127.5 unit=km/h
